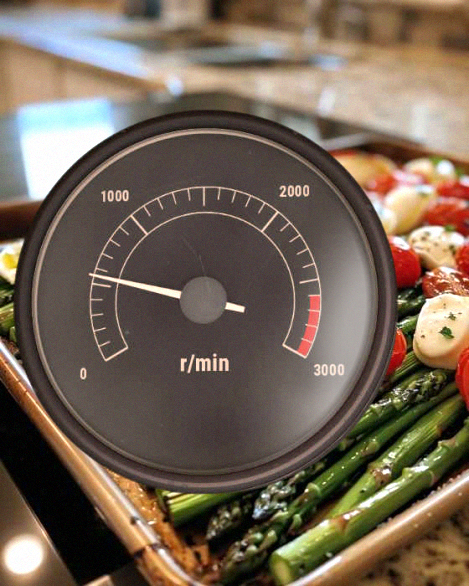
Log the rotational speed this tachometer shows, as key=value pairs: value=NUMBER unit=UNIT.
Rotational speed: value=550 unit=rpm
